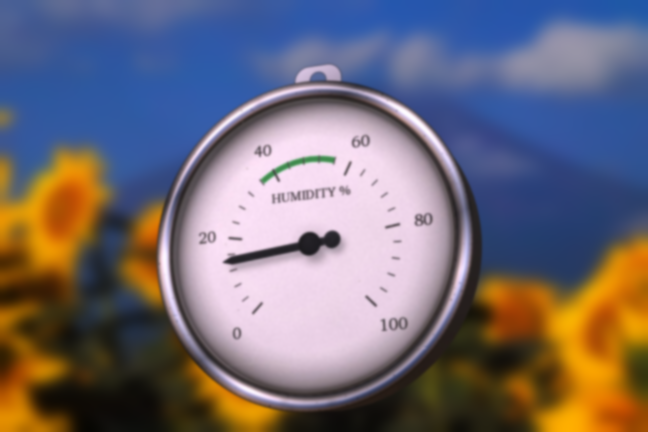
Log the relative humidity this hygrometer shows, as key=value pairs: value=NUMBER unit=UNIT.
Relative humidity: value=14 unit=%
